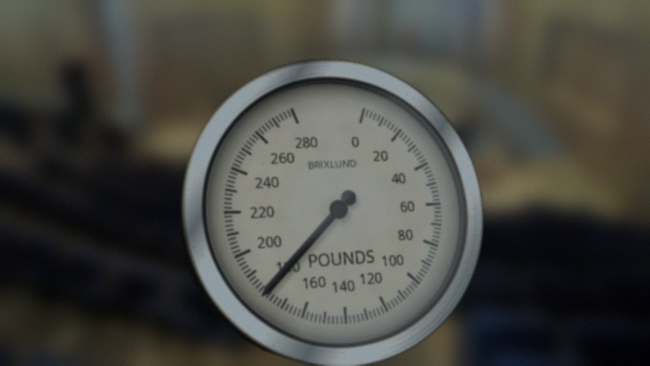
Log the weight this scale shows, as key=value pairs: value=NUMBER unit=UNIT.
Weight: value=180 unit=lb
